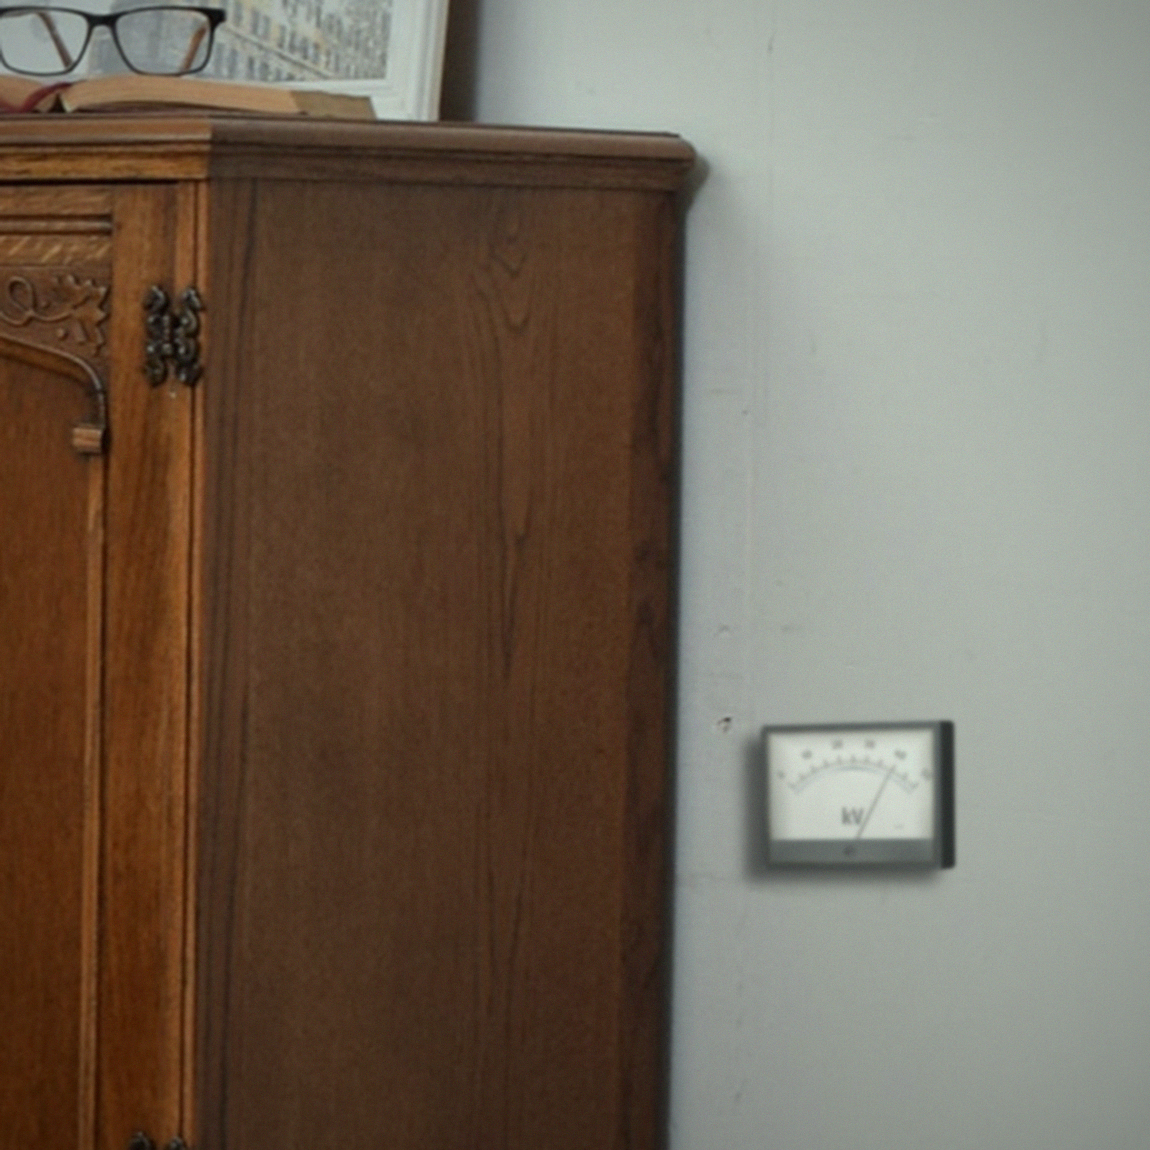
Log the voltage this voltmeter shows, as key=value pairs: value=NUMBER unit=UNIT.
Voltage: value=40 unit=kV
